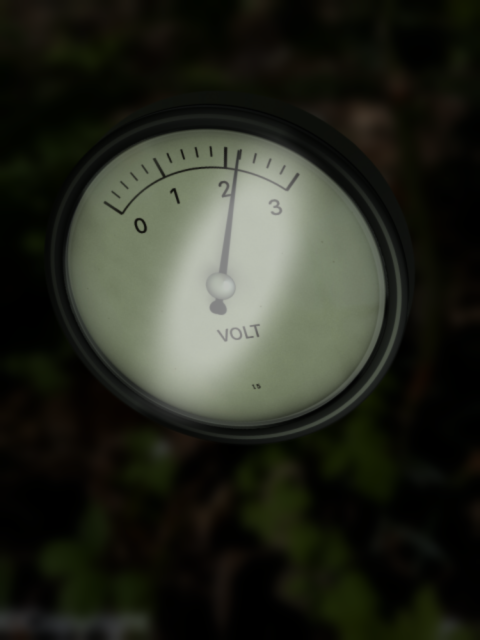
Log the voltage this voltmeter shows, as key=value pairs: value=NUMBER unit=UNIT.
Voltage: value=2.2 unit=V
